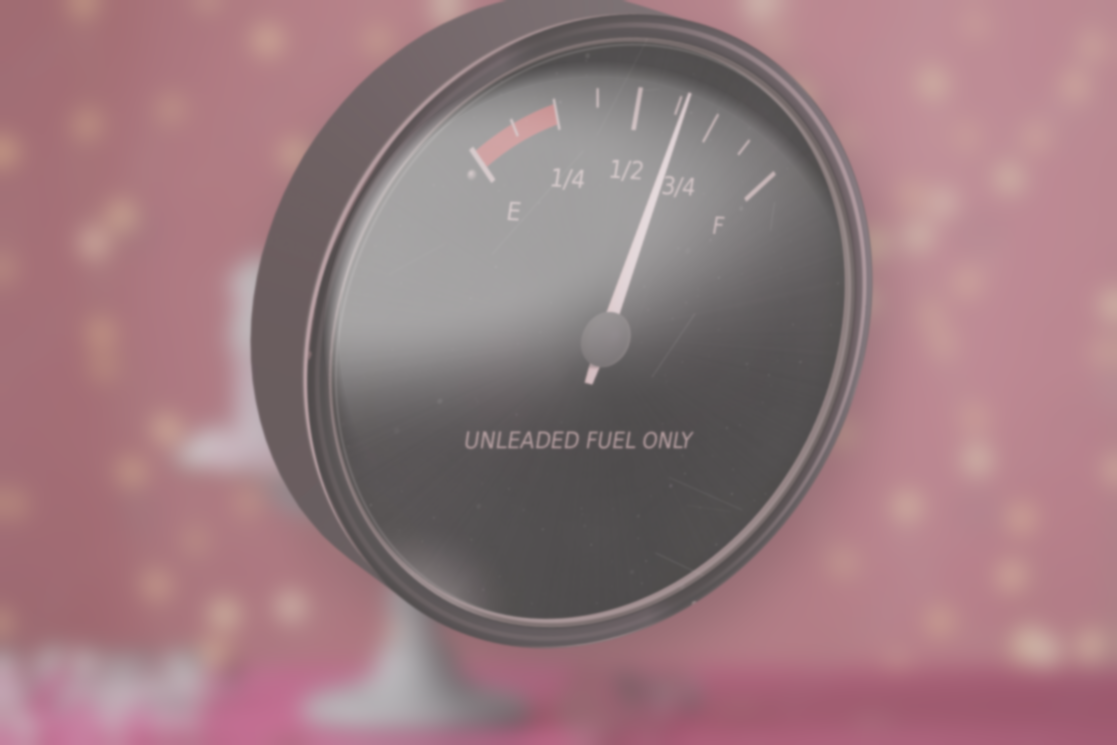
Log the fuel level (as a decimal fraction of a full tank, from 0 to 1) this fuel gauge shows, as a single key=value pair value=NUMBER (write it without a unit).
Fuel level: value=0.625
